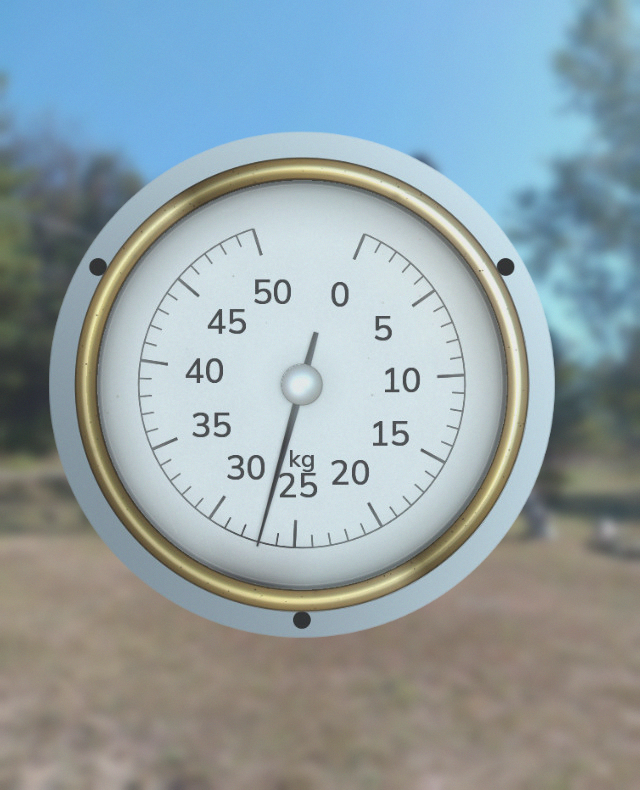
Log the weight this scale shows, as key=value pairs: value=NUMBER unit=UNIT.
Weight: value=27 unit=kg
